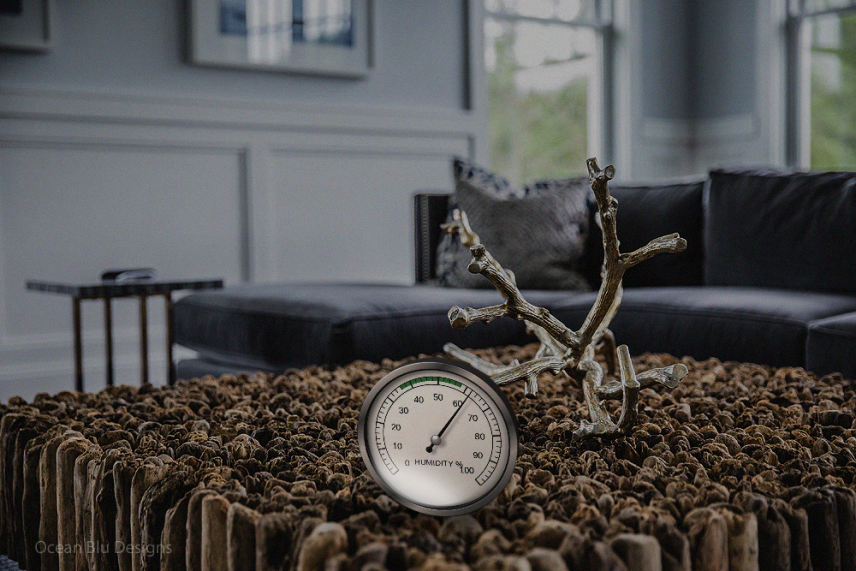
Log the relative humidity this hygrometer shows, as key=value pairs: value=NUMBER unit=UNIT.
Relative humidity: value=62 unit=%
